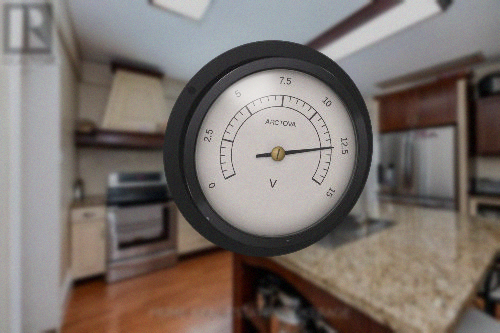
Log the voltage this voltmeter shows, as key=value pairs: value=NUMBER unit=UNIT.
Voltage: value=12.5 unit=V
